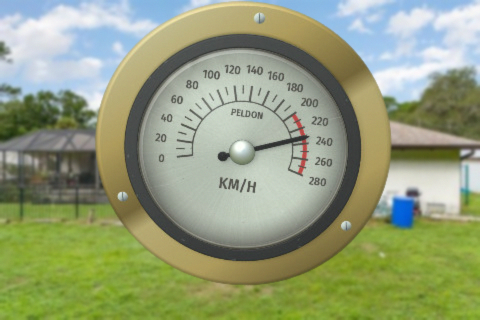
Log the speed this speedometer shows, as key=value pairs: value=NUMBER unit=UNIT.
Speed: value=230 unit=km/h
